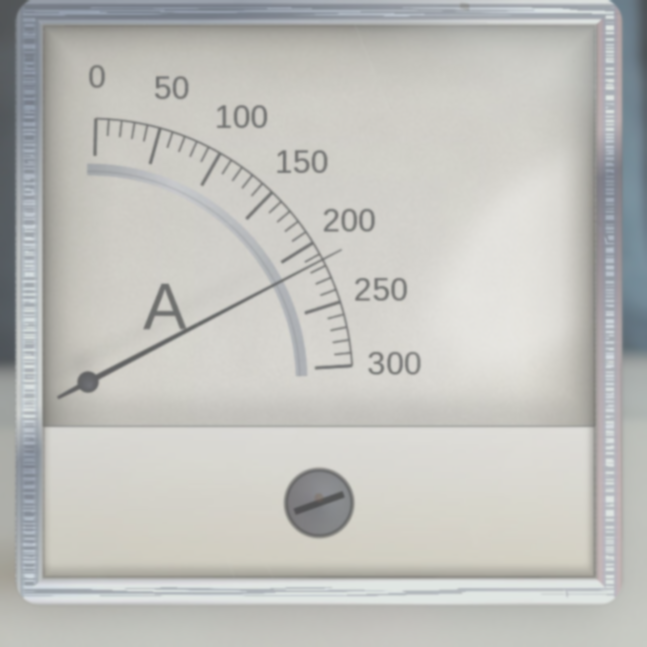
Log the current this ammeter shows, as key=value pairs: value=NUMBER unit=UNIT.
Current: value=215 unit=A
